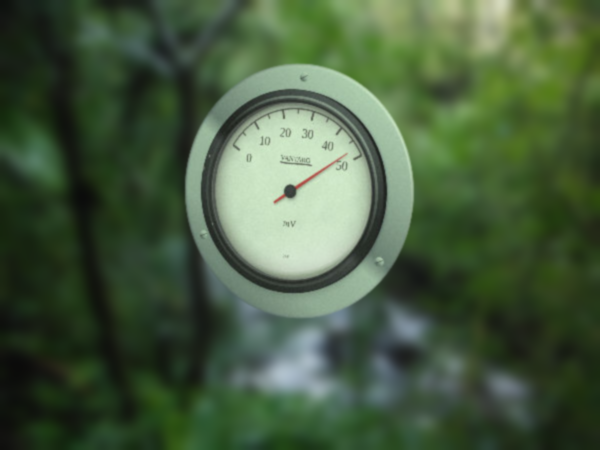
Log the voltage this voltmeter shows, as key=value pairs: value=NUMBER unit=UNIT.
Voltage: value=47.5 unit=mV
